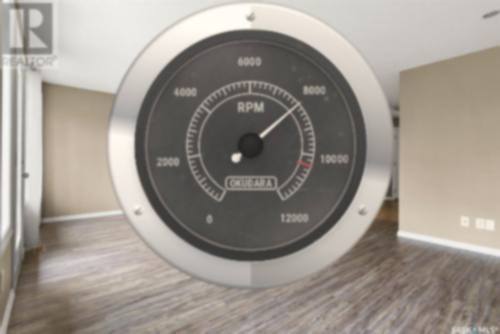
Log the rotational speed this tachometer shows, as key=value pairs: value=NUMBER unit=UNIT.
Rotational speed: value=8000 unit=rpm
